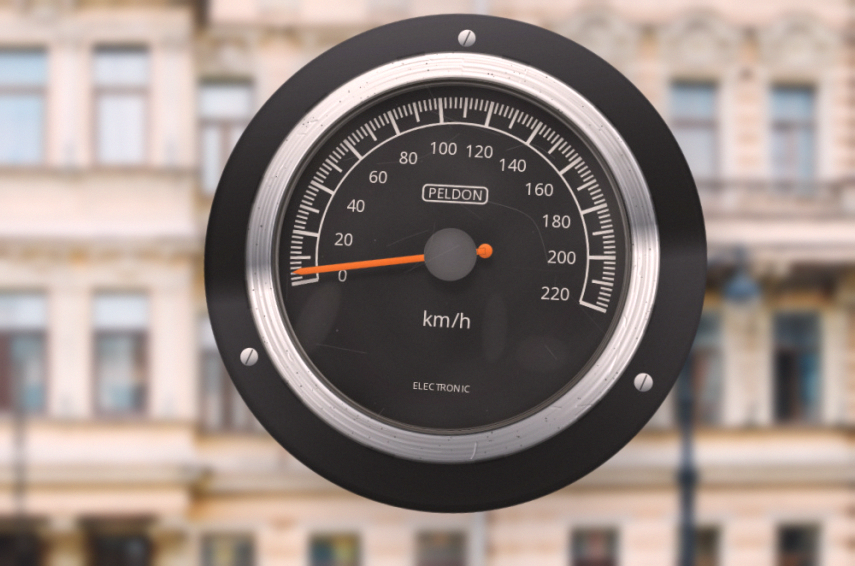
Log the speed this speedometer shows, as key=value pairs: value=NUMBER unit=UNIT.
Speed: value=4 unit=km/h
